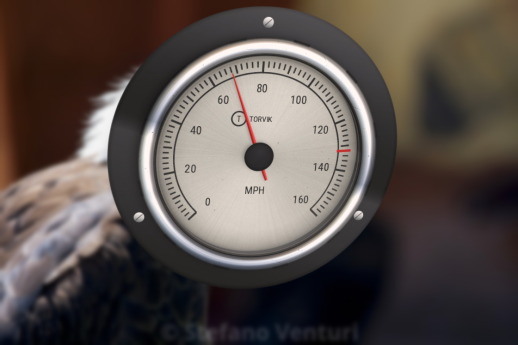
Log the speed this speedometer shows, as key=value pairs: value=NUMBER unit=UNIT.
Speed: value=68 unit=mph
